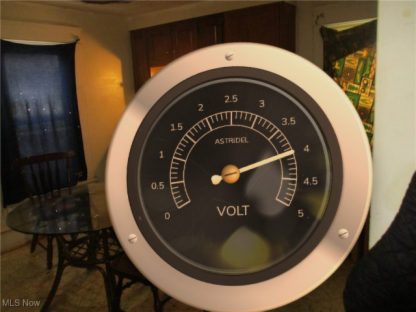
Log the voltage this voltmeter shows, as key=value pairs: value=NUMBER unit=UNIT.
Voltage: value=4 unit=V
